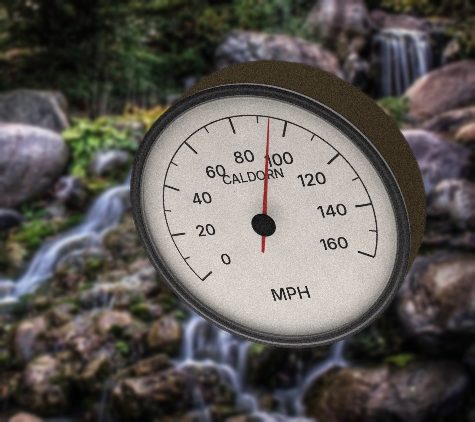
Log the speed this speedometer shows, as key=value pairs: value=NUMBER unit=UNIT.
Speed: value=95 unit=mph
